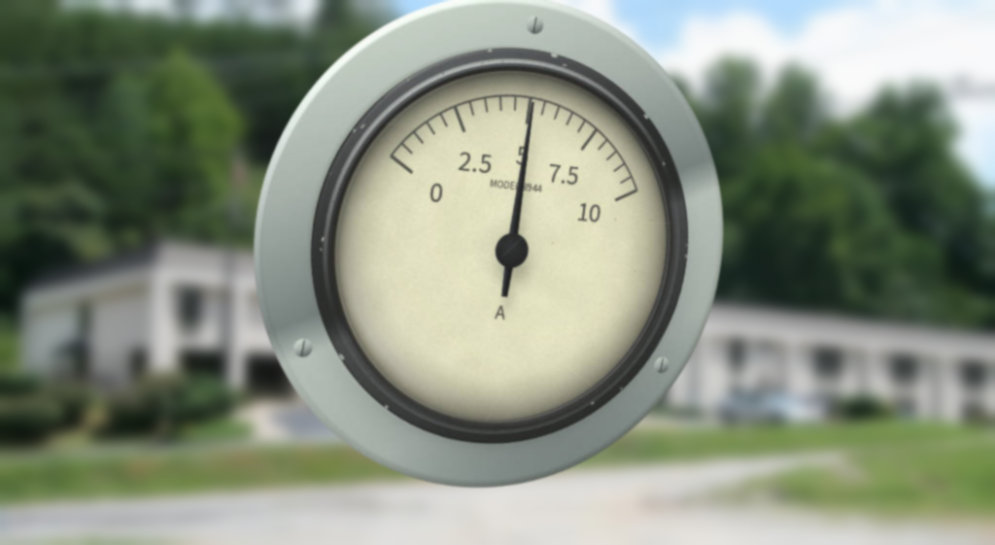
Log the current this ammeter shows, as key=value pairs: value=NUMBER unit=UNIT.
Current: value=5 unit=A
